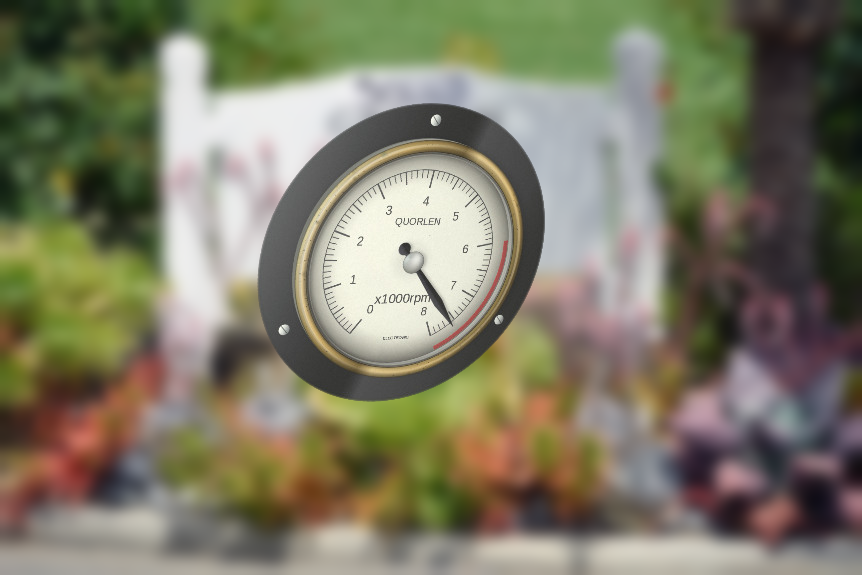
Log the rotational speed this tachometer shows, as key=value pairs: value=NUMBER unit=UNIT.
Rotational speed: value=7600 unit=rpm
